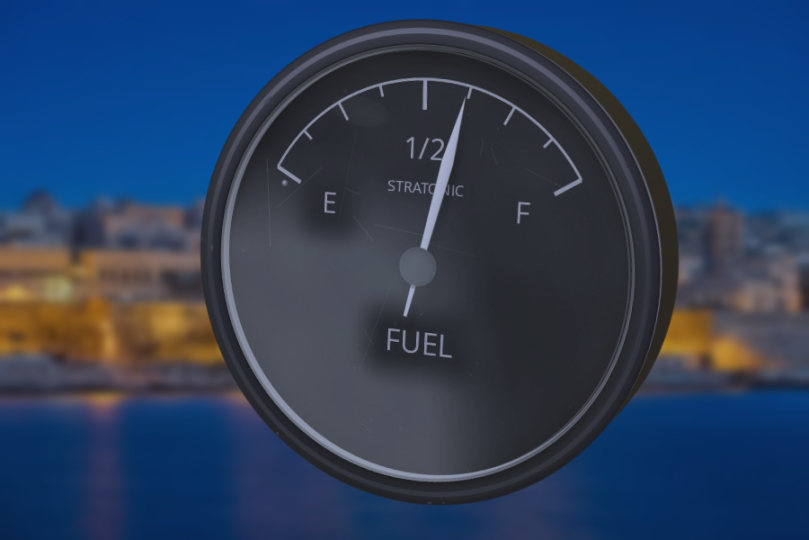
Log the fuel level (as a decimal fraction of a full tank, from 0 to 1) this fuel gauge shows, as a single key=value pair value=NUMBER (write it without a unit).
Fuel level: value=0.625
